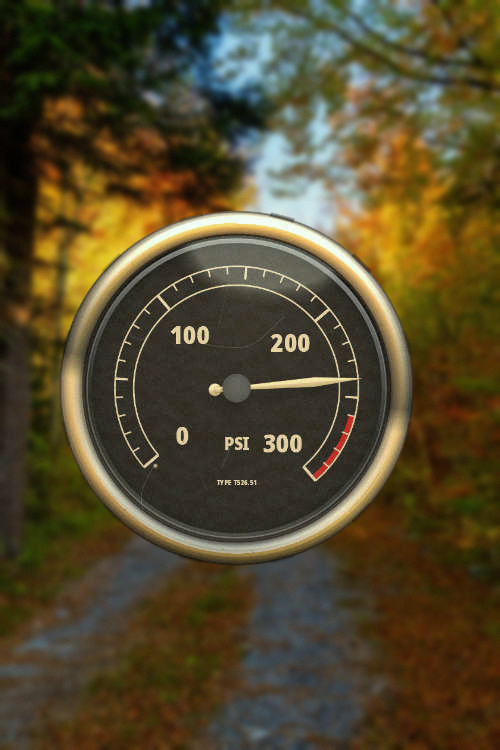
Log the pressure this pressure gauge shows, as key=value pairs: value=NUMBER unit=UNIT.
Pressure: value=240 unit=psi
